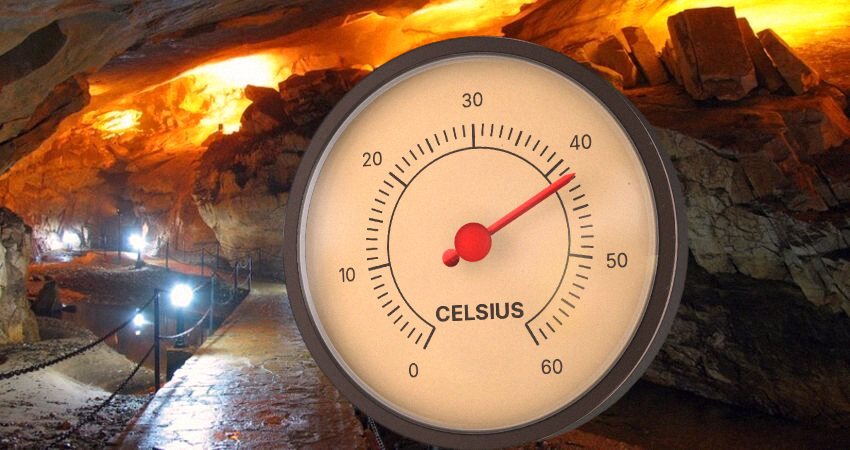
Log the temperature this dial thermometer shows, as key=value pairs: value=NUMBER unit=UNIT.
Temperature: value=42 unit=°C
